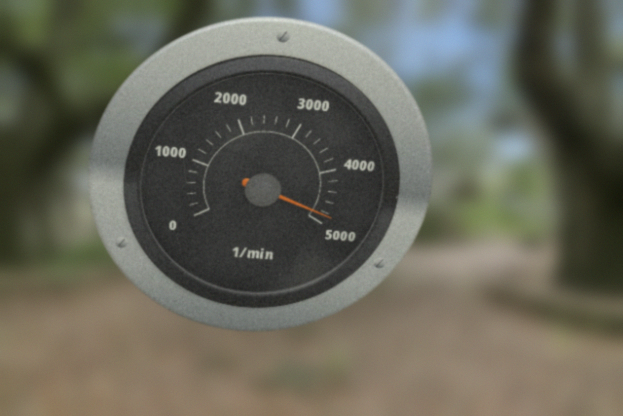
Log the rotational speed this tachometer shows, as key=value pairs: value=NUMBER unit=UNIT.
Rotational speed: value=4800 unit=rpm
